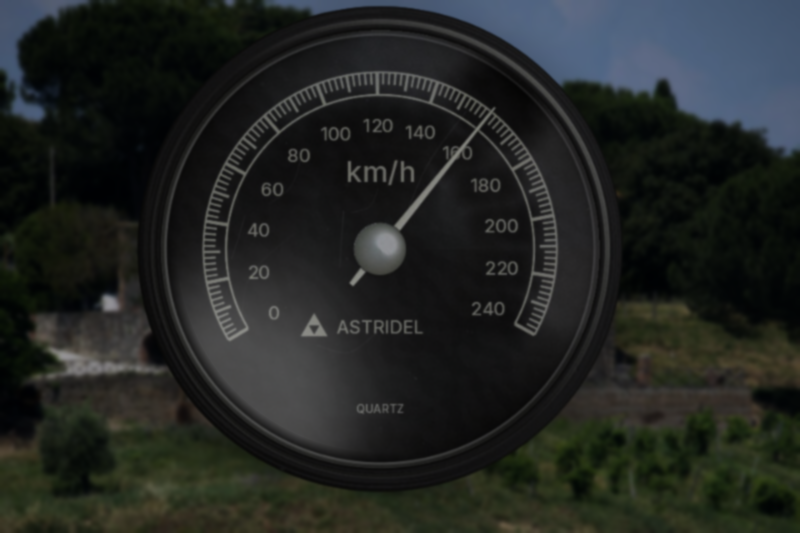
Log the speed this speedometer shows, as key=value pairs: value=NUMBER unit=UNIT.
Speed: value=160 unit=km/h
